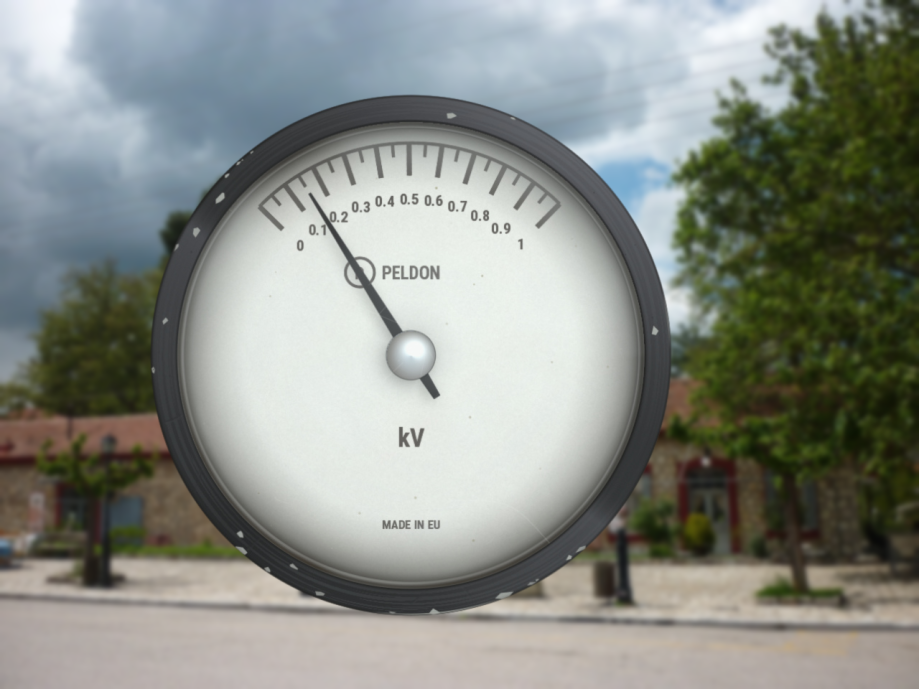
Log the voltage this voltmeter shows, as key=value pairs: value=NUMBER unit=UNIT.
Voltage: value=0.15 unit=kV
